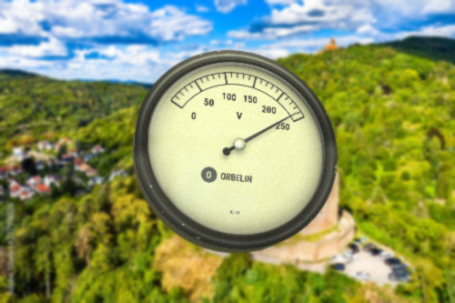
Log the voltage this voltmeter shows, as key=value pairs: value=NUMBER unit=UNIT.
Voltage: value=240 unit=V
